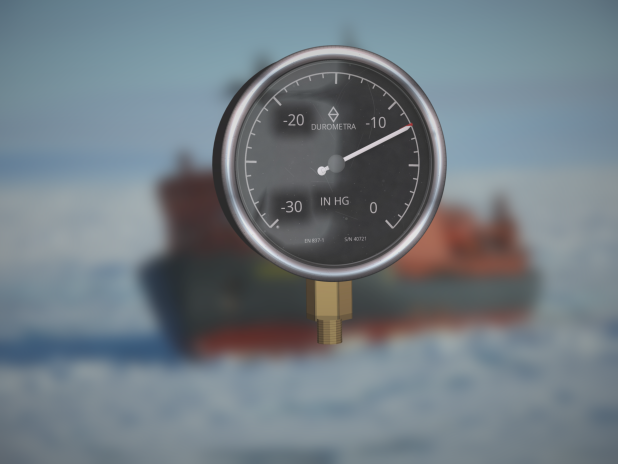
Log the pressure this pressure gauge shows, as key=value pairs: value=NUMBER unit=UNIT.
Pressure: value=-8 unit=inHg
